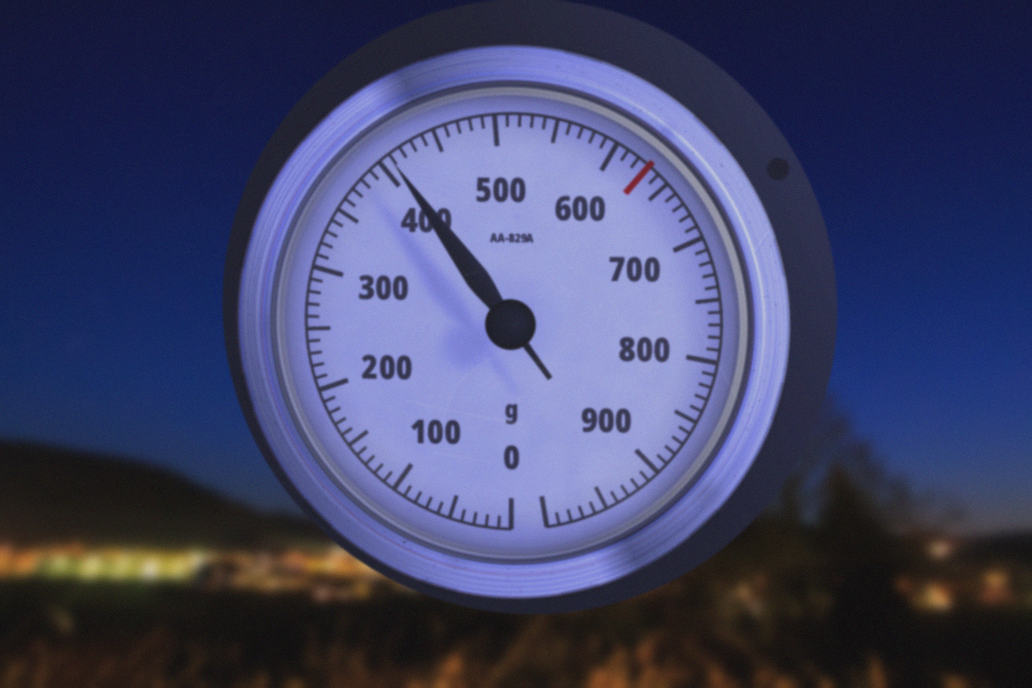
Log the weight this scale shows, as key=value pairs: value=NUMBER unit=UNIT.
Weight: value=410 unit=g
